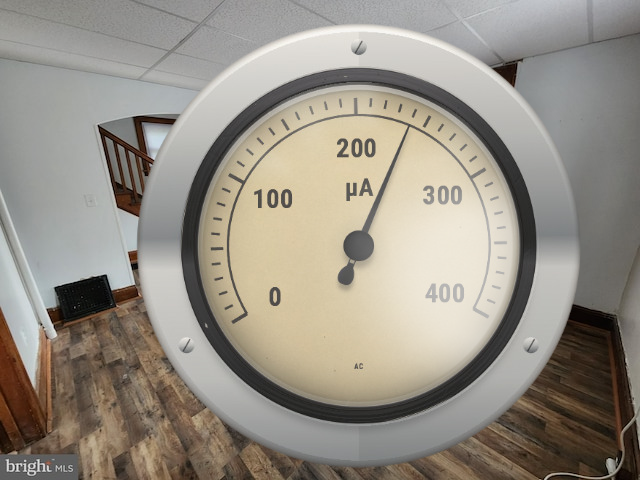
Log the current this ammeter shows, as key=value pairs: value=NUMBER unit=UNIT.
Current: value=240 unit=µA
